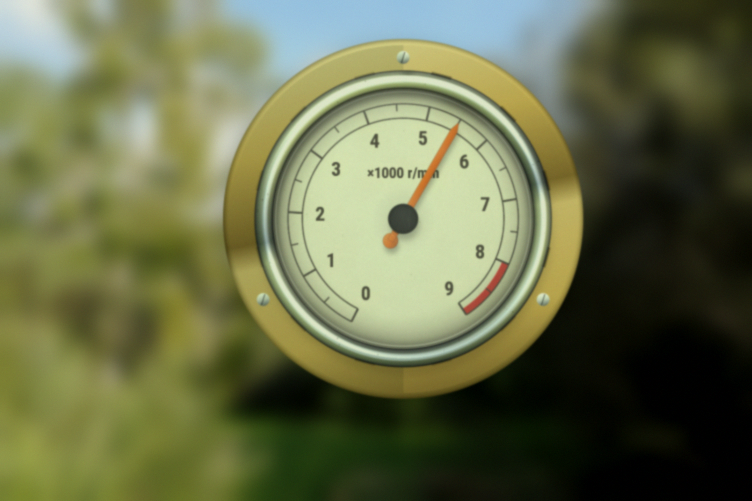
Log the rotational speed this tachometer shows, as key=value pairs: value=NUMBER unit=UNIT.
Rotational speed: value=5500 unit=rpm
